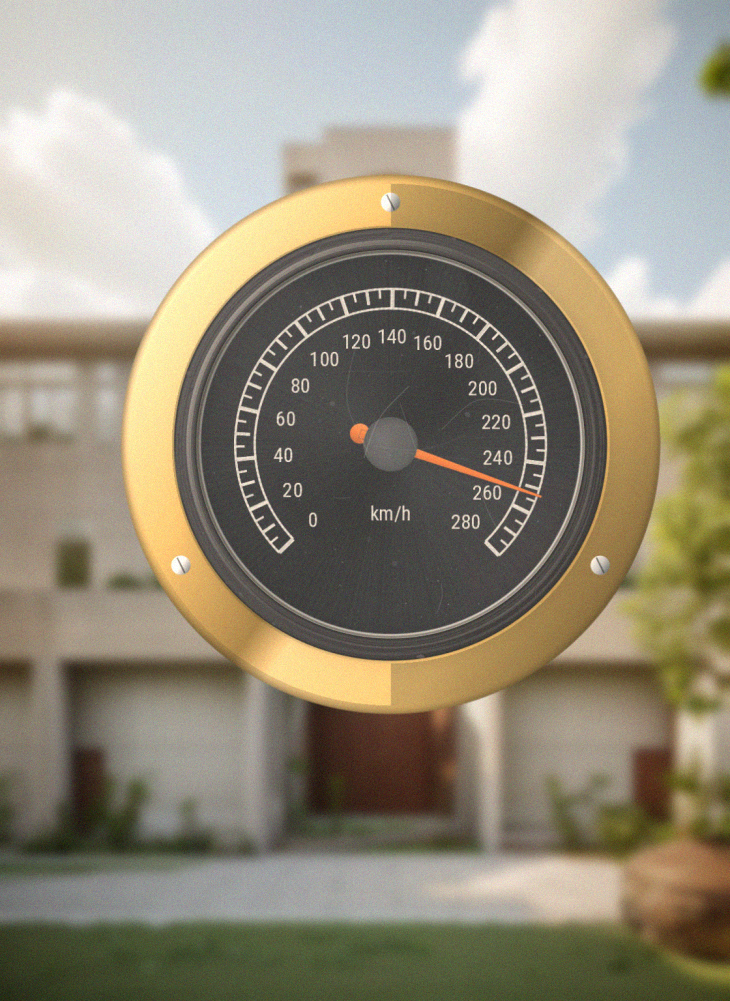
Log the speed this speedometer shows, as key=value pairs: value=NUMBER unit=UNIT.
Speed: value=252.5 unit=km/h
